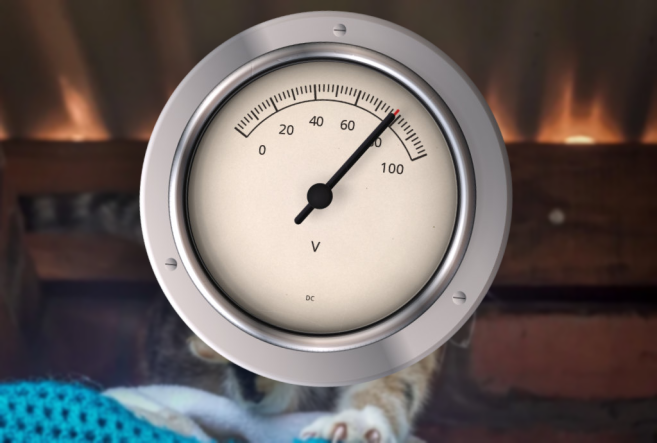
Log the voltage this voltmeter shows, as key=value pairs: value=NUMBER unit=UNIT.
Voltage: value=78 unit=V
